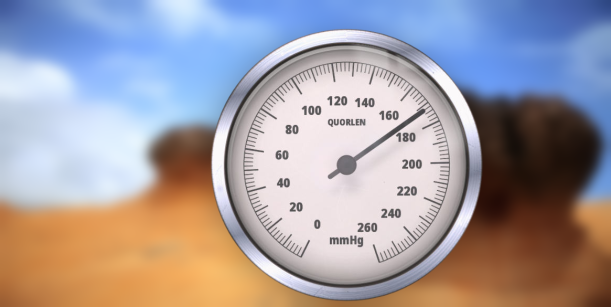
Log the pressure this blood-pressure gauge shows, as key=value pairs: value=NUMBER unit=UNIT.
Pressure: value=172 unit=mmHg
